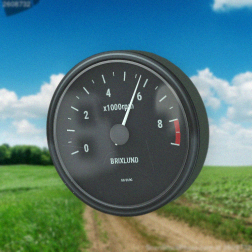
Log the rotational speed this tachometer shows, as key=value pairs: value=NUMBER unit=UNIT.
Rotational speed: value=5750 unit=rpm
